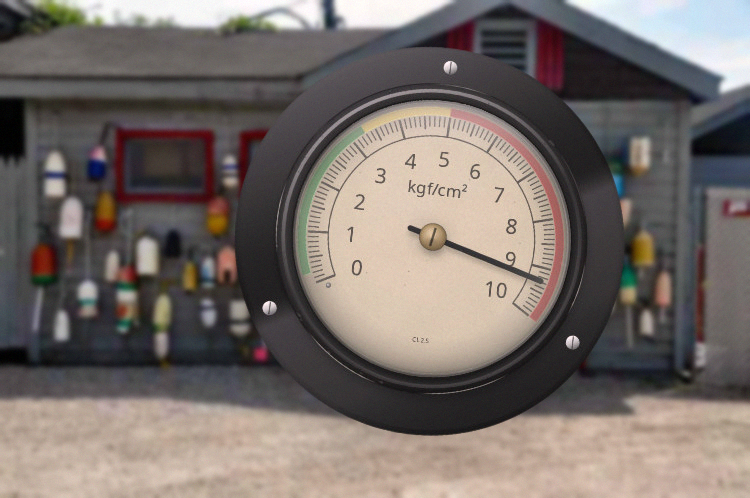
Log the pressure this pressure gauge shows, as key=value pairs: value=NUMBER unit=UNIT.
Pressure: value=9.3 unit=kg/cm²
